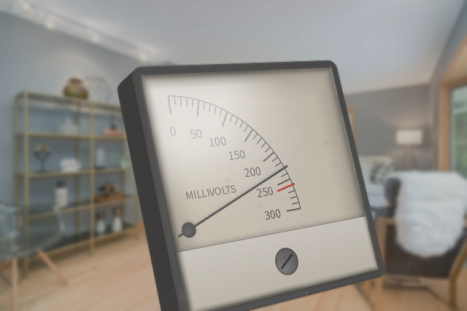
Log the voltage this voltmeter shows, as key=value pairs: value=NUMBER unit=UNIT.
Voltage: value=230 unit=mV
